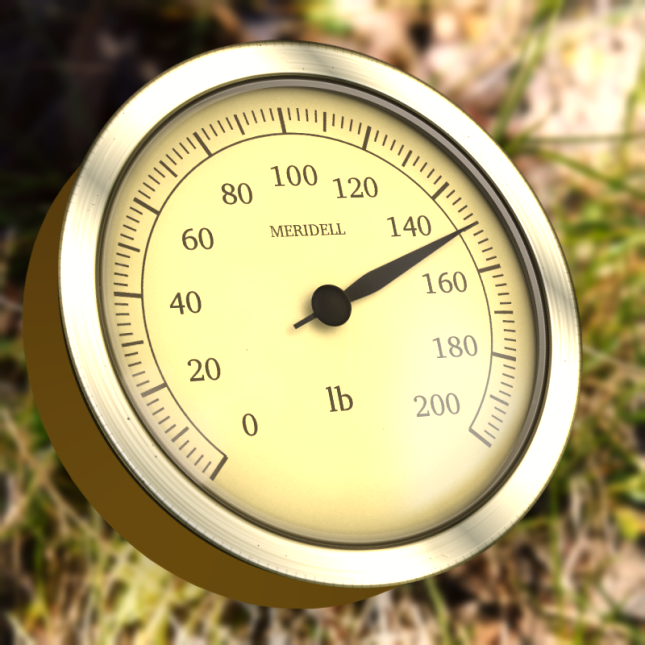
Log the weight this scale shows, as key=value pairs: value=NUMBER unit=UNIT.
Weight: value=150 unit=lb
